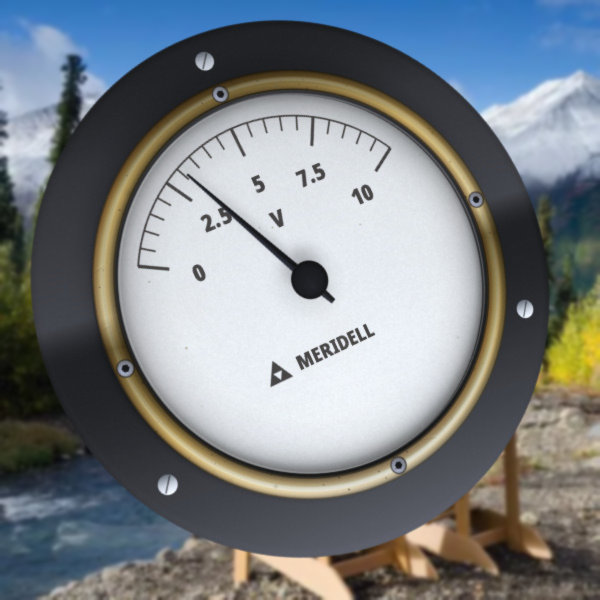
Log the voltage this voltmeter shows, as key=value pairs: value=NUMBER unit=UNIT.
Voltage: value=3 unit=V
